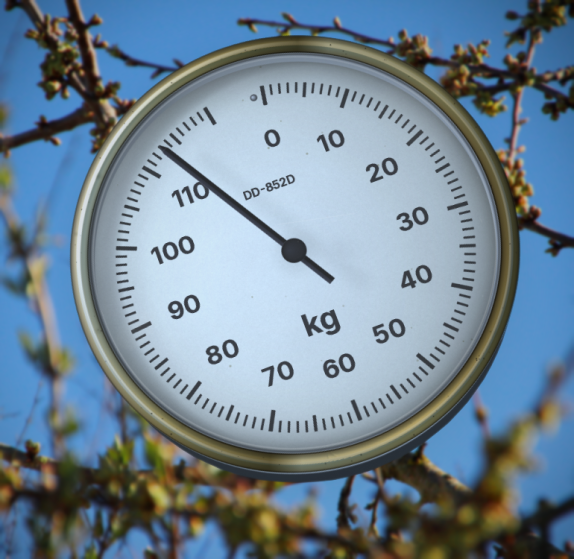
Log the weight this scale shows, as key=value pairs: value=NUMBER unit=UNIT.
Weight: value=113 unit=kg
